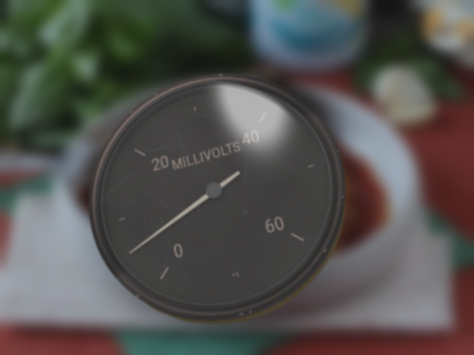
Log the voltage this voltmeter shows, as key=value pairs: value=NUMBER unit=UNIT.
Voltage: value=5 unit=mV
